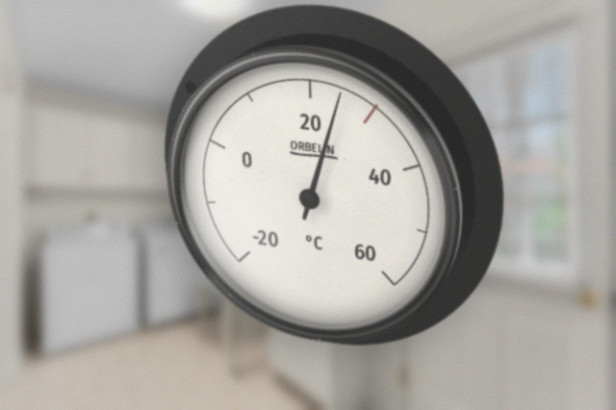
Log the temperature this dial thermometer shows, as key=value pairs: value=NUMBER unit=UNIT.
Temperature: value=25 unit=°C
